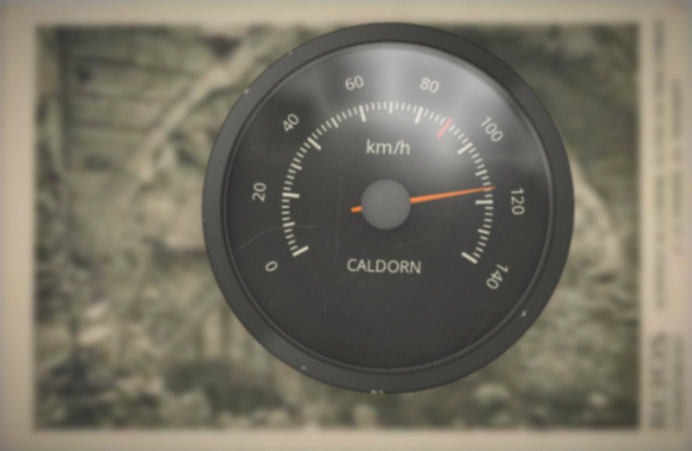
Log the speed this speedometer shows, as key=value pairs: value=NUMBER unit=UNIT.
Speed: value=116 unit=km/h
